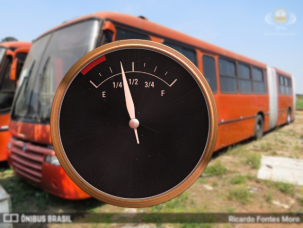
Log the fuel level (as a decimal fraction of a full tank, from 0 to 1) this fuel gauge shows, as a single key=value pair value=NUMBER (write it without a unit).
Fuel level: value=0.375
